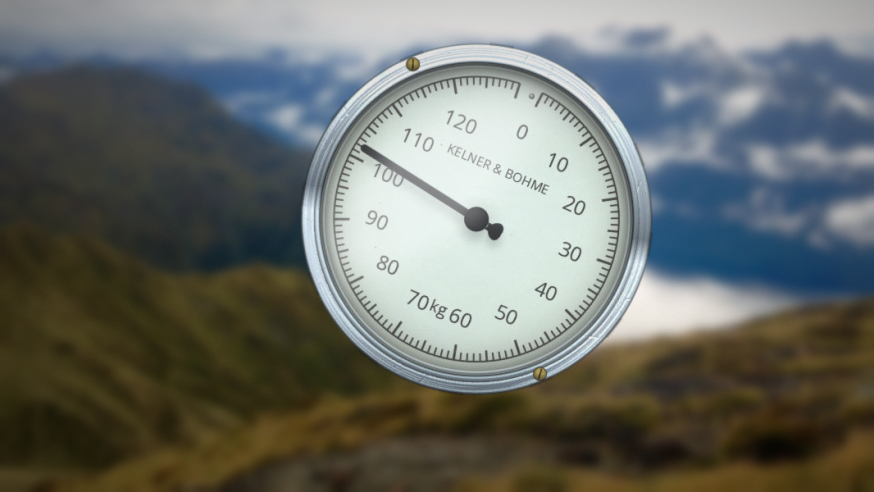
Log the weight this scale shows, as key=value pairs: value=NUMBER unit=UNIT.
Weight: value=102 unit=kg
